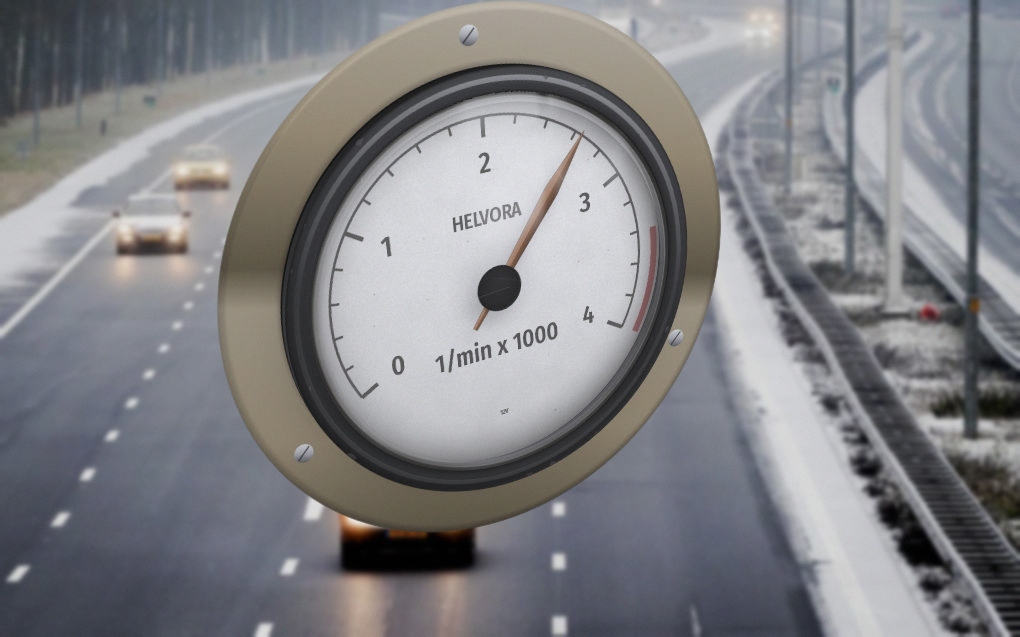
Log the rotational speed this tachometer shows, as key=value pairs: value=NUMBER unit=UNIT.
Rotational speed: value=2600 unit=rpm
